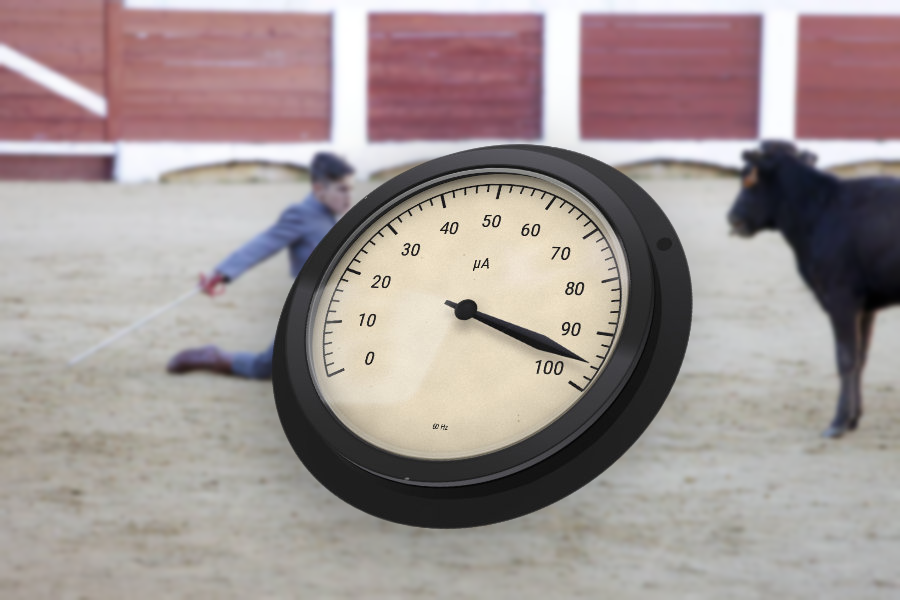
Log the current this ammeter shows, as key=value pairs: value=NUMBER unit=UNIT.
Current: value=96 unit=µA
